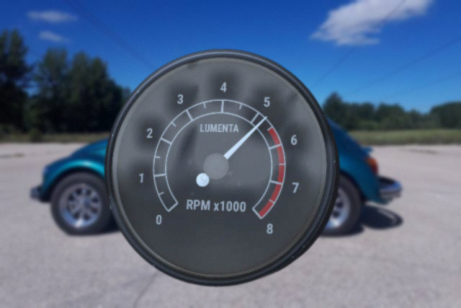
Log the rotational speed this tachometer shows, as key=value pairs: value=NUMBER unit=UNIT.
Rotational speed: value=5250 unit=rpm
